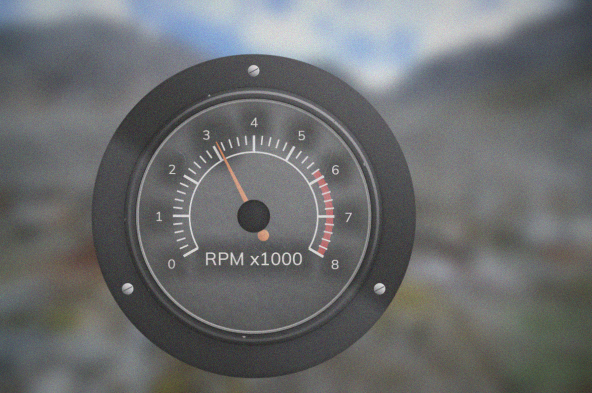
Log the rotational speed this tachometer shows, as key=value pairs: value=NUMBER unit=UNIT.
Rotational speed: value=3100 unit=rpm
